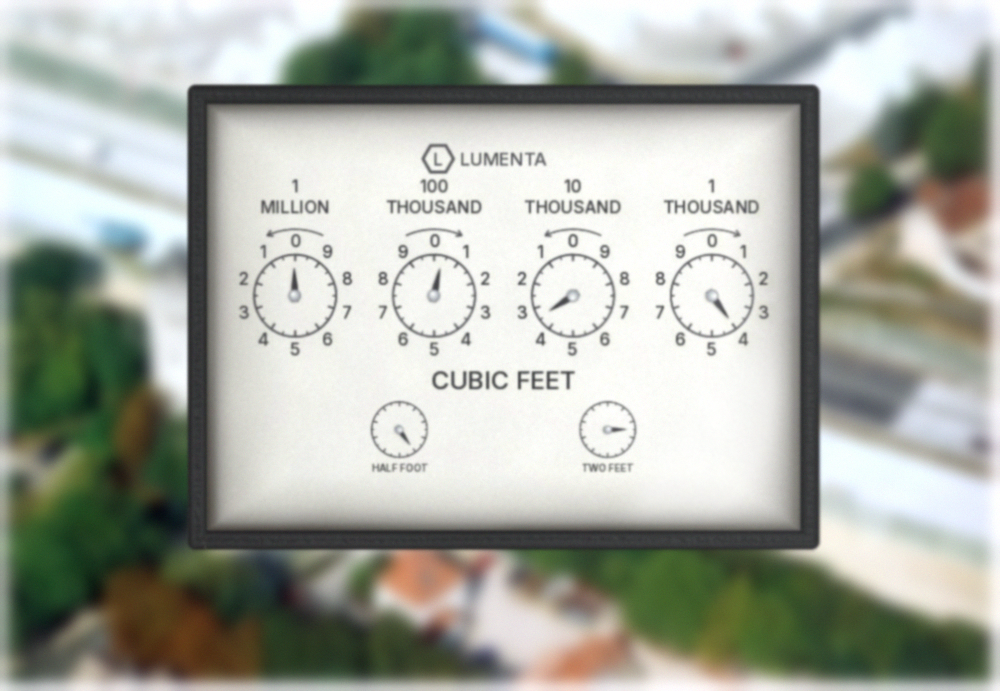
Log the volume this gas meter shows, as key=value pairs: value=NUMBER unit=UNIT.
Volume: value=3400 unit=ft³
